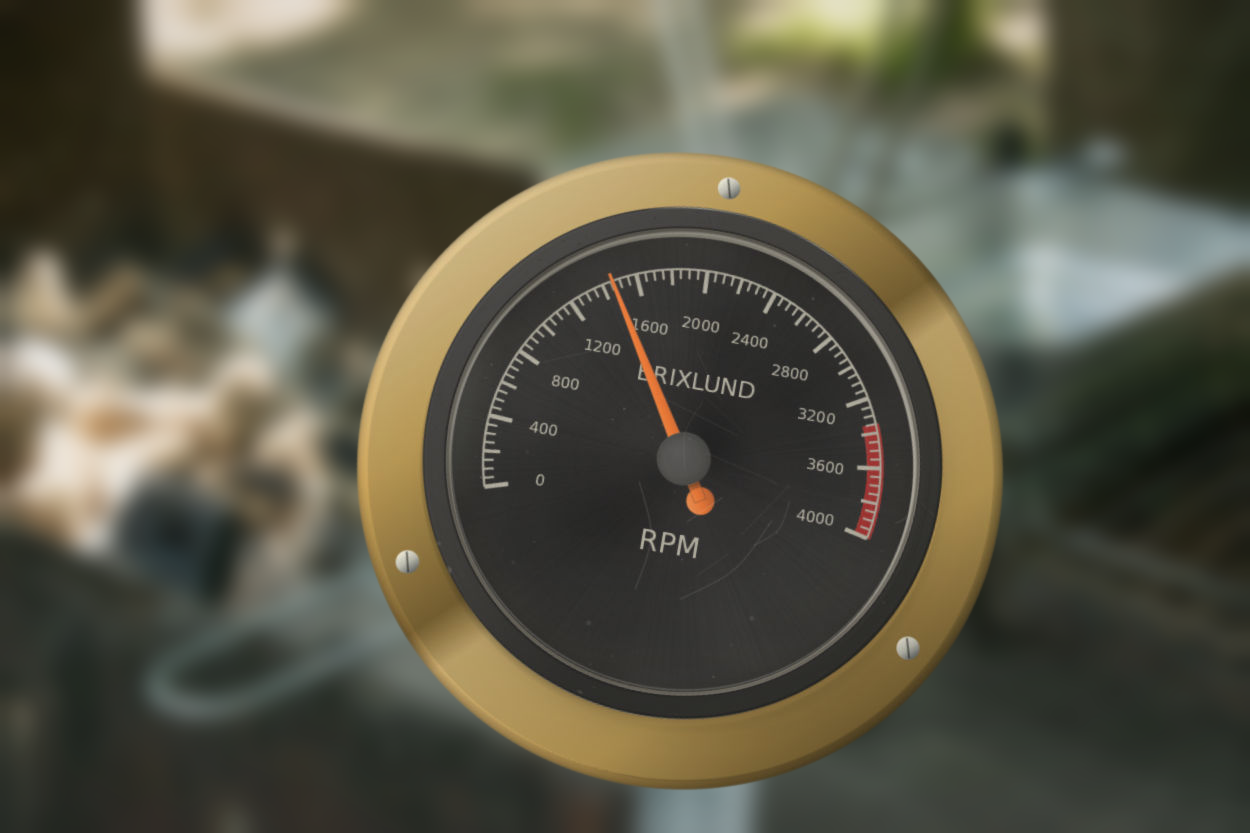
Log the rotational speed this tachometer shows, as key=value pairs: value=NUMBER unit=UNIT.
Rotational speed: value=1450 unit=rpm
